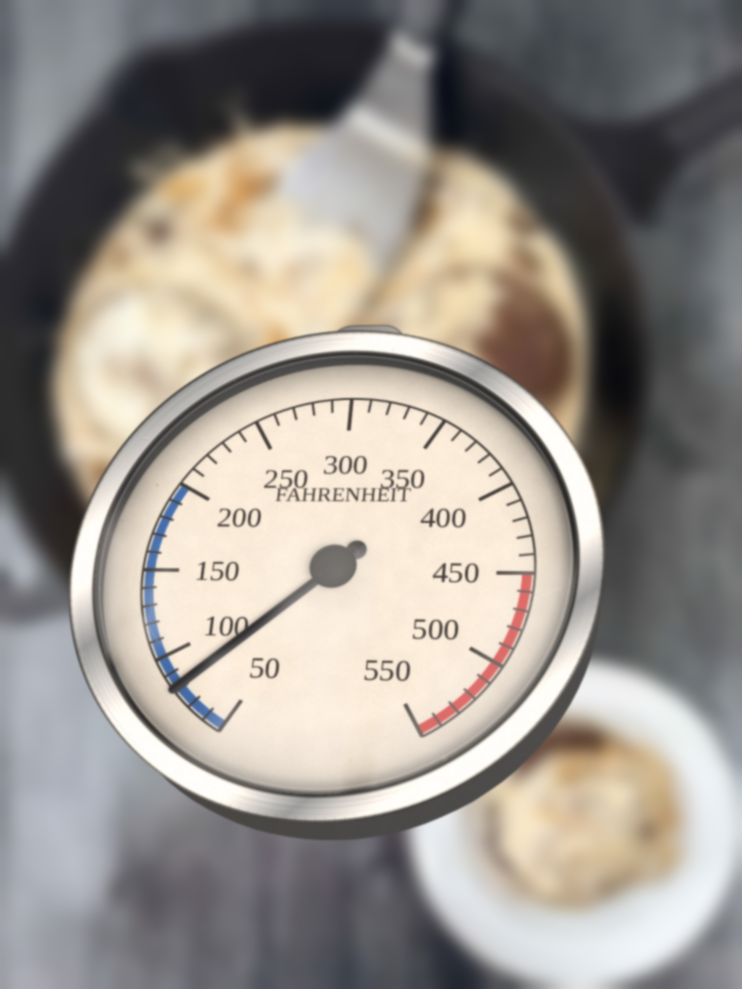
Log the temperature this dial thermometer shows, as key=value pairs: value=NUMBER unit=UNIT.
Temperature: value=80 unit=°F
